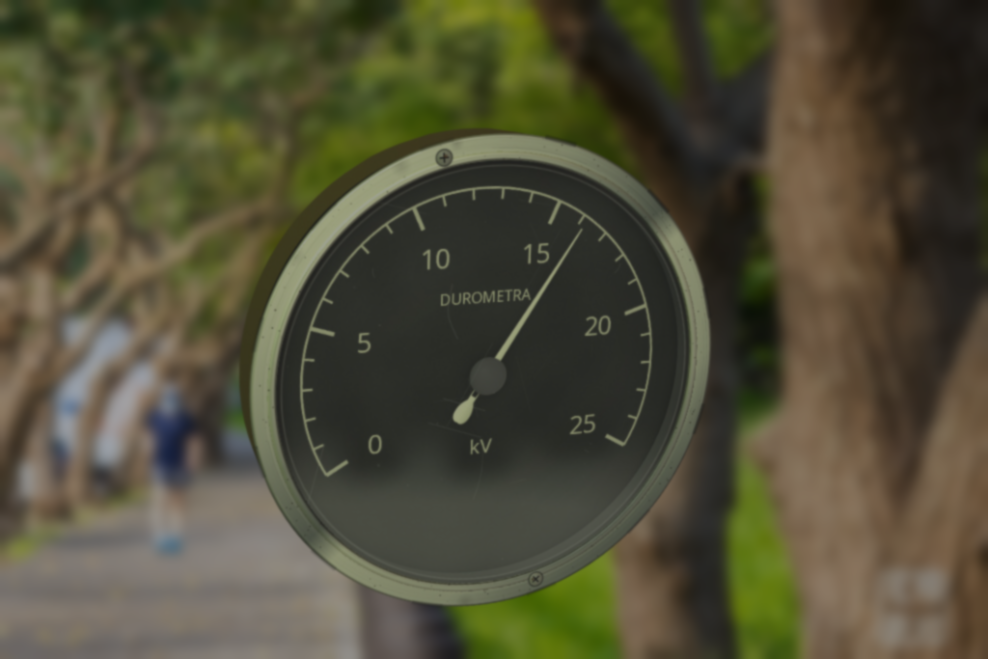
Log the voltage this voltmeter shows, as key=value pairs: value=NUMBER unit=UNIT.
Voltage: value=16 unit=kV
